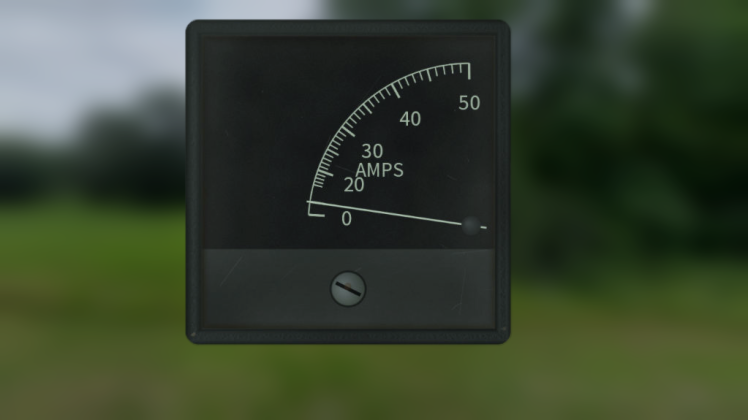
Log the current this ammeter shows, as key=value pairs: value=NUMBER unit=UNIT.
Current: value=10 unit=A
